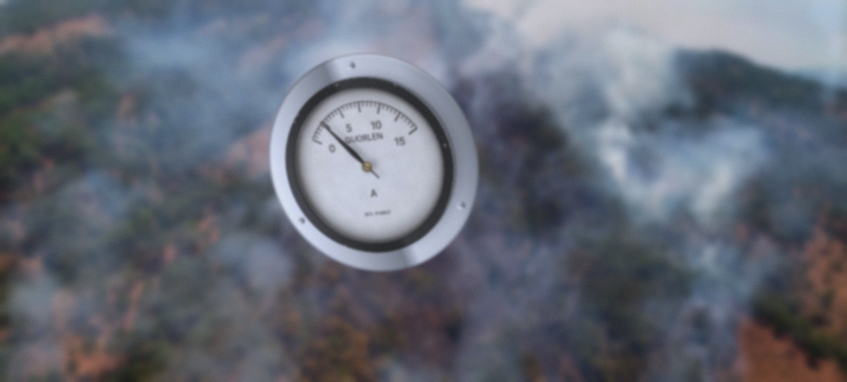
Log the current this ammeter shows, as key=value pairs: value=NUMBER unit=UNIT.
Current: value=2.5 unit=A
